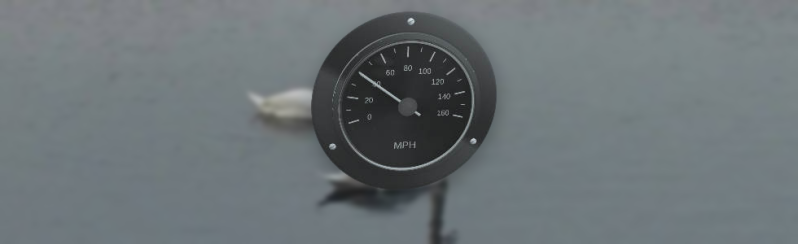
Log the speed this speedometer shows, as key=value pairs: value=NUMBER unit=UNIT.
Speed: value=40 unit=mph
